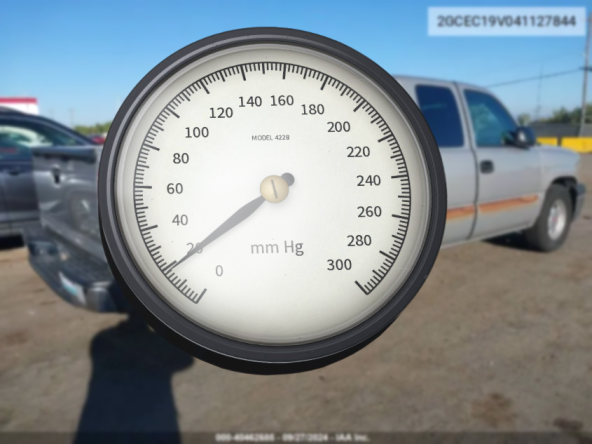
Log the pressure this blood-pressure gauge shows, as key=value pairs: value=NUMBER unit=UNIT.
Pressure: value=18 unit=mmHg
